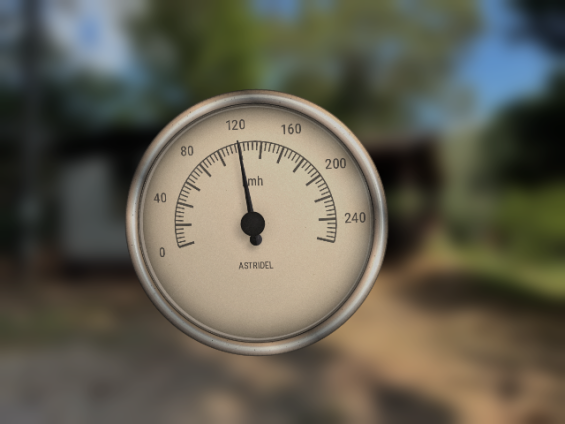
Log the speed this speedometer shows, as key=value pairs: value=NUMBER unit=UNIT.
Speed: value=120 unit=km/h
